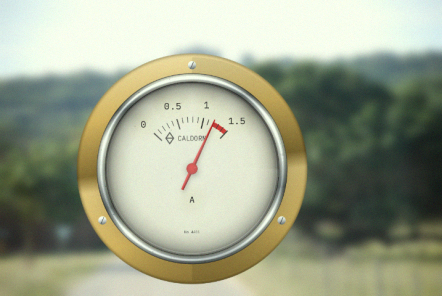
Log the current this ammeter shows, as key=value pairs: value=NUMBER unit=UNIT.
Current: value=1.2 unit=A
